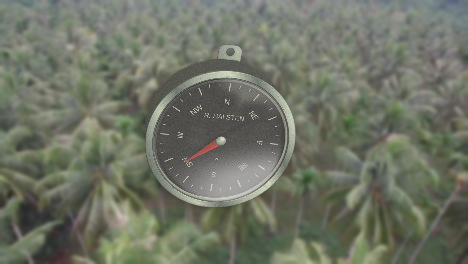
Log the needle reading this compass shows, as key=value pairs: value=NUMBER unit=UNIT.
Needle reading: value=230 unit=°
